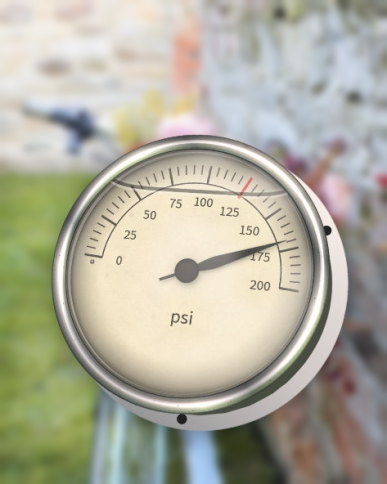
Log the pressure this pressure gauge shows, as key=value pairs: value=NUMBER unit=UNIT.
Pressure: value=170 unit=psi
